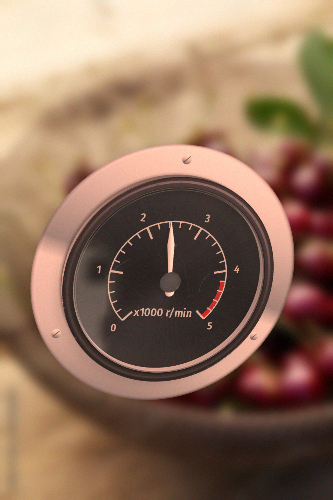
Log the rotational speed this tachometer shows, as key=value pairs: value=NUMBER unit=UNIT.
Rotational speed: value=2400 unit=rpm
